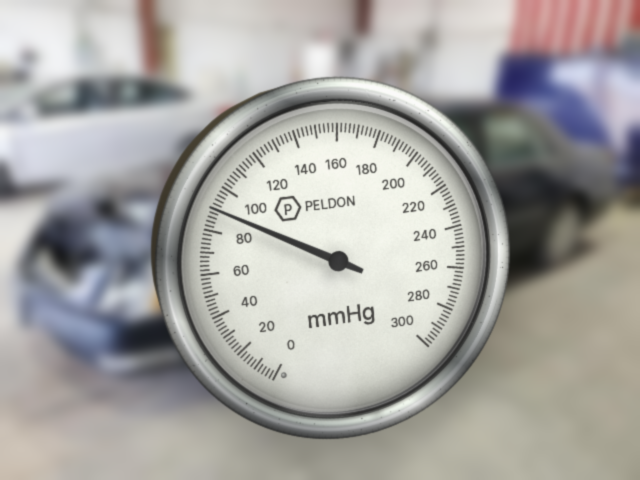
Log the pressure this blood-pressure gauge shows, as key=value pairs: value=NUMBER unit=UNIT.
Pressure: value=90 unit=mmHg
